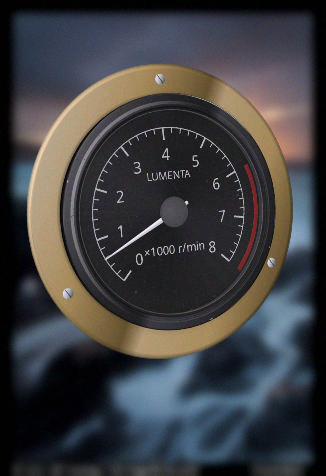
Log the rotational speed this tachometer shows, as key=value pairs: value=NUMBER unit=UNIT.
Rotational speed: value=600 unit=rpm
